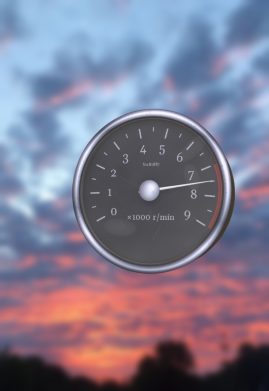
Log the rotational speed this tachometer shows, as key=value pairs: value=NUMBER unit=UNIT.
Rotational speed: value=7500 unit=rpm
